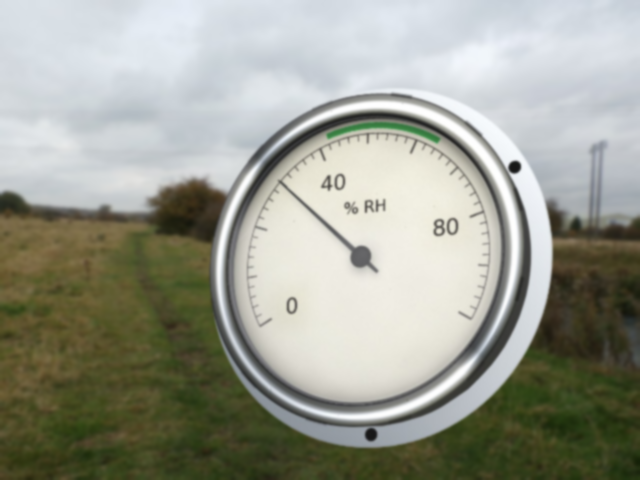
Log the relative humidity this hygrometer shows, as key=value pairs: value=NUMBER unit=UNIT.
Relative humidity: value=30 unit=%
